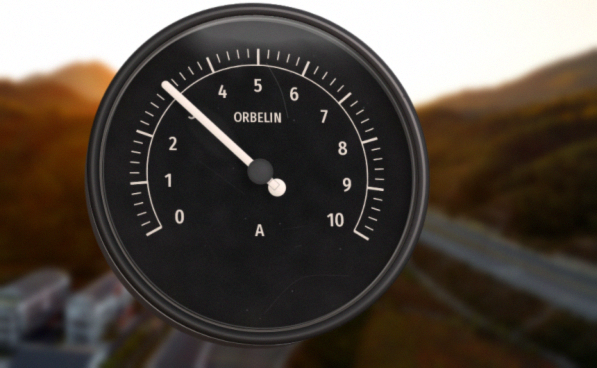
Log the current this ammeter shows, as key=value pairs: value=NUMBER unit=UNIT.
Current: value=3 unit=A
